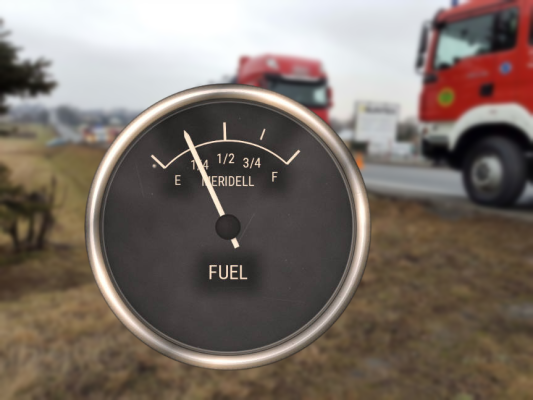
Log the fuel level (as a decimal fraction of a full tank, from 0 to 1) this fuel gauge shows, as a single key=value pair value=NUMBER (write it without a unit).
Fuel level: value=0.25
